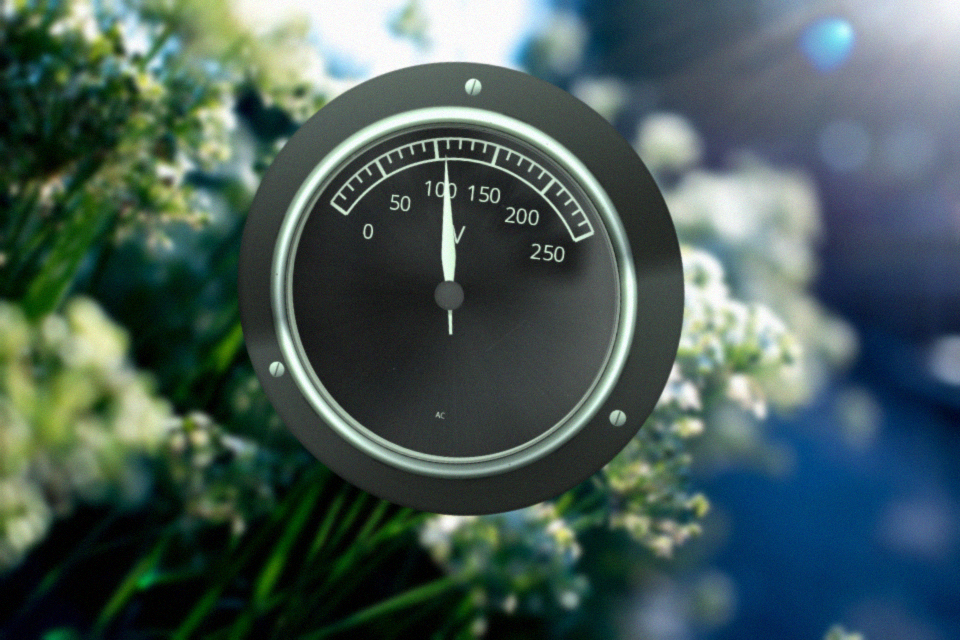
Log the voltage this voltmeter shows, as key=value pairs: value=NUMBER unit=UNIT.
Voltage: value=110 unit=V
